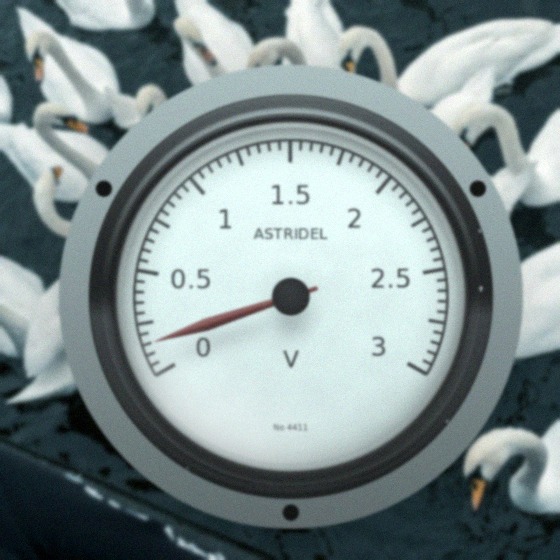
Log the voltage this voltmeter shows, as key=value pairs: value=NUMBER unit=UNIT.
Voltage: value=0.15 unit=V
